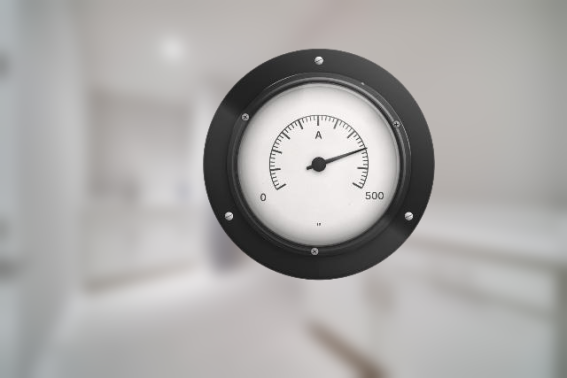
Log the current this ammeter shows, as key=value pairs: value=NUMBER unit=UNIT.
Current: value=400 unit=A
